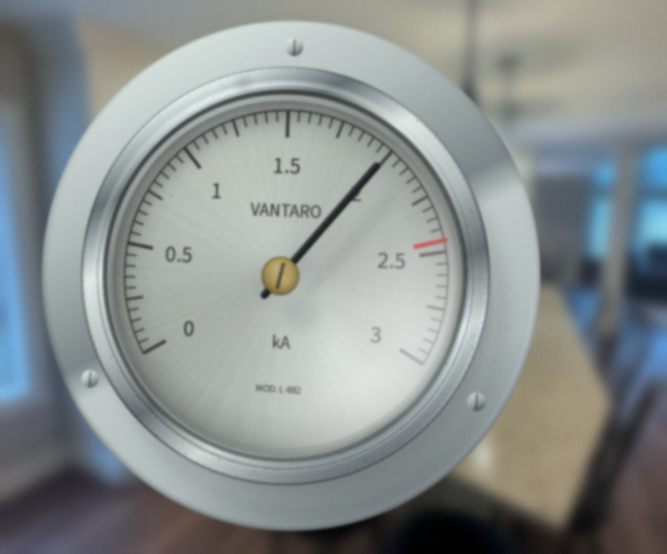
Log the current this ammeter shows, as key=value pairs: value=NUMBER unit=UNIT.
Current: value=2 unit=kA
